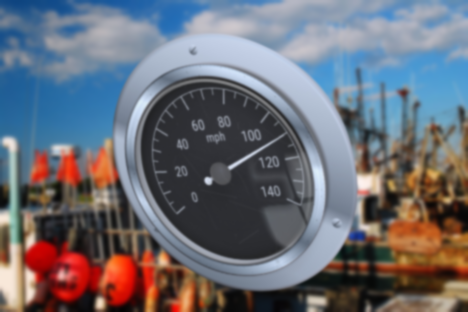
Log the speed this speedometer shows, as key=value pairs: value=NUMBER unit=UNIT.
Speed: value=110 unit=mph
